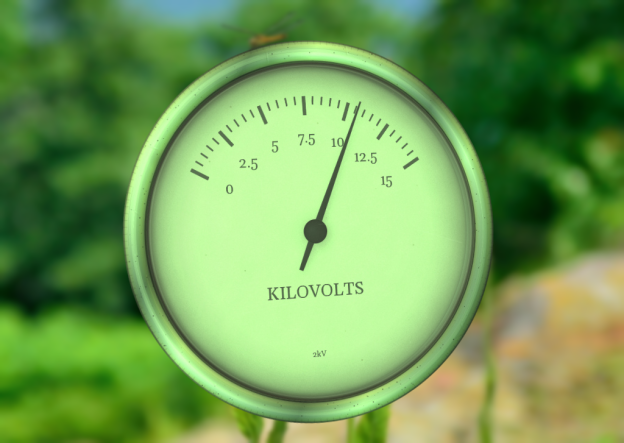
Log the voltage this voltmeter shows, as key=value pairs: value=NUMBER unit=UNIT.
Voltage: value=10.5 unit=kV
